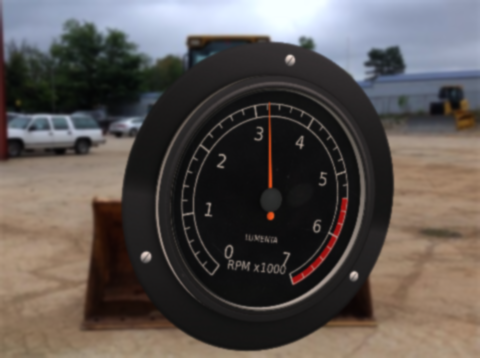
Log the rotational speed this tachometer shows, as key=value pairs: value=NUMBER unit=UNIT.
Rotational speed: value=3200 unit=rpm
